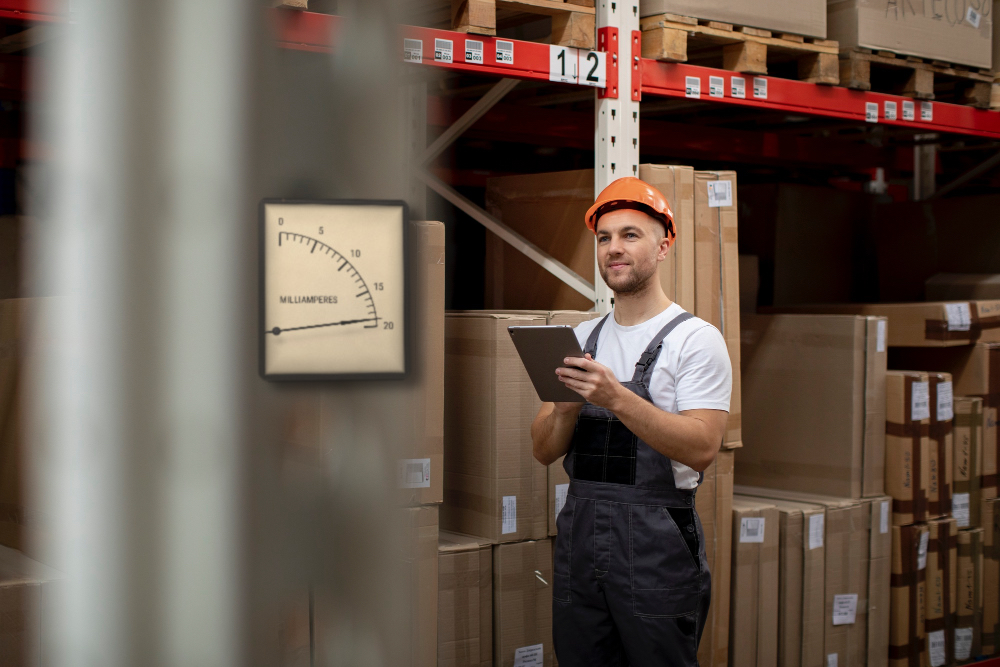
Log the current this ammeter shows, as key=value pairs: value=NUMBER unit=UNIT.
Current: value=19 unit=mA
